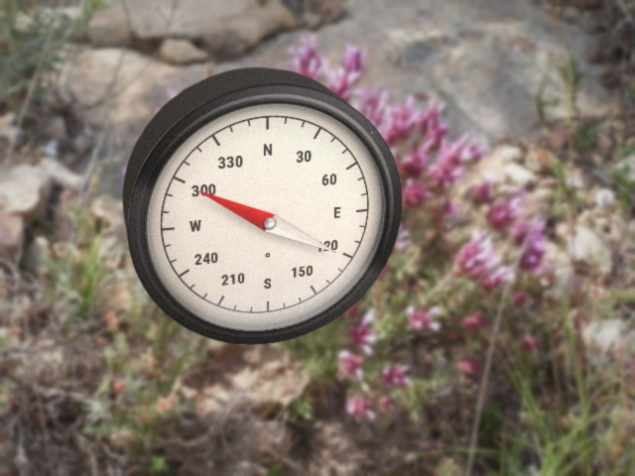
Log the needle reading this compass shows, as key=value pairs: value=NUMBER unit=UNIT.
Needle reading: value=300 unit=°
